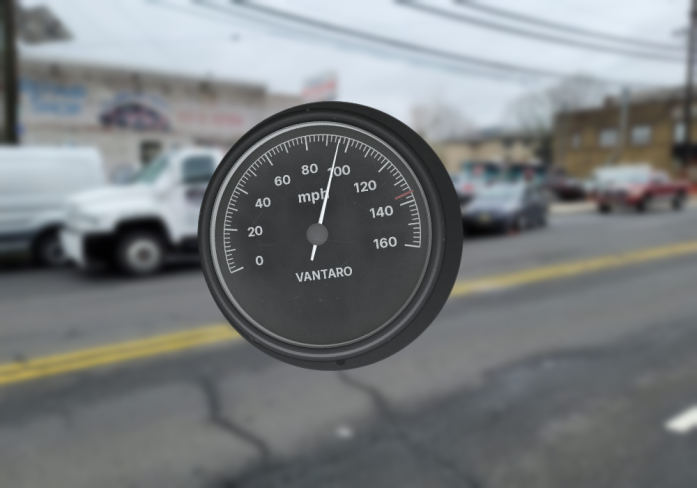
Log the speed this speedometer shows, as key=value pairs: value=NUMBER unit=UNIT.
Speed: value=96 unit=mph
